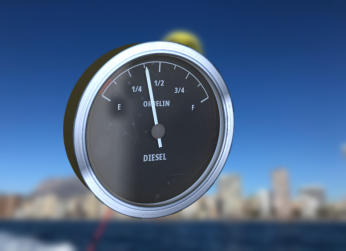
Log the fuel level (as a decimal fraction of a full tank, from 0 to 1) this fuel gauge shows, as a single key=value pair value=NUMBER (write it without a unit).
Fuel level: value=0.375
